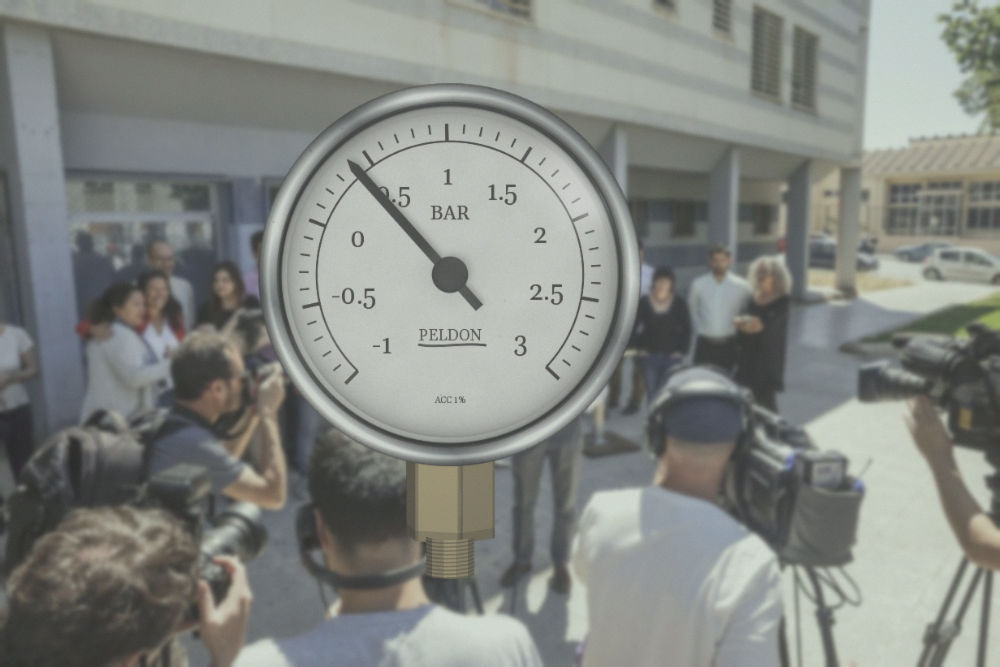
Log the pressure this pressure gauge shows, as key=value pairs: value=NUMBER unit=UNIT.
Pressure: value=0.4 unit=bar
